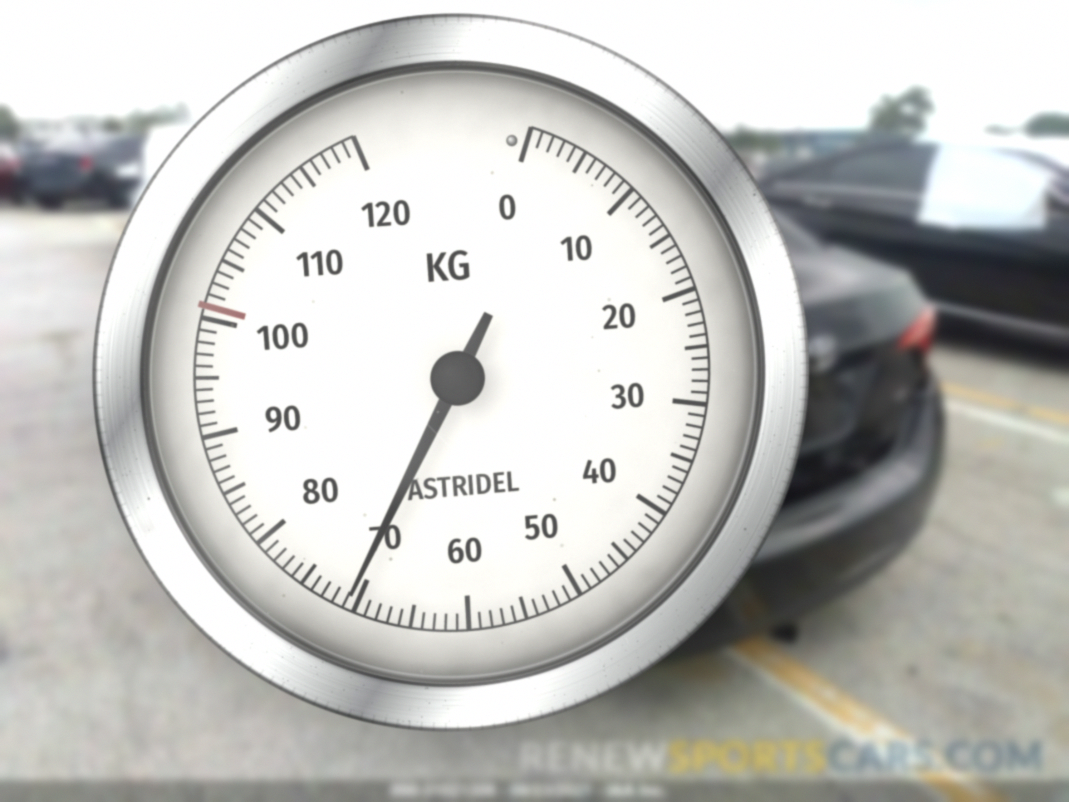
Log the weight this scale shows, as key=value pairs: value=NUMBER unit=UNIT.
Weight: value=71 unit=kg
